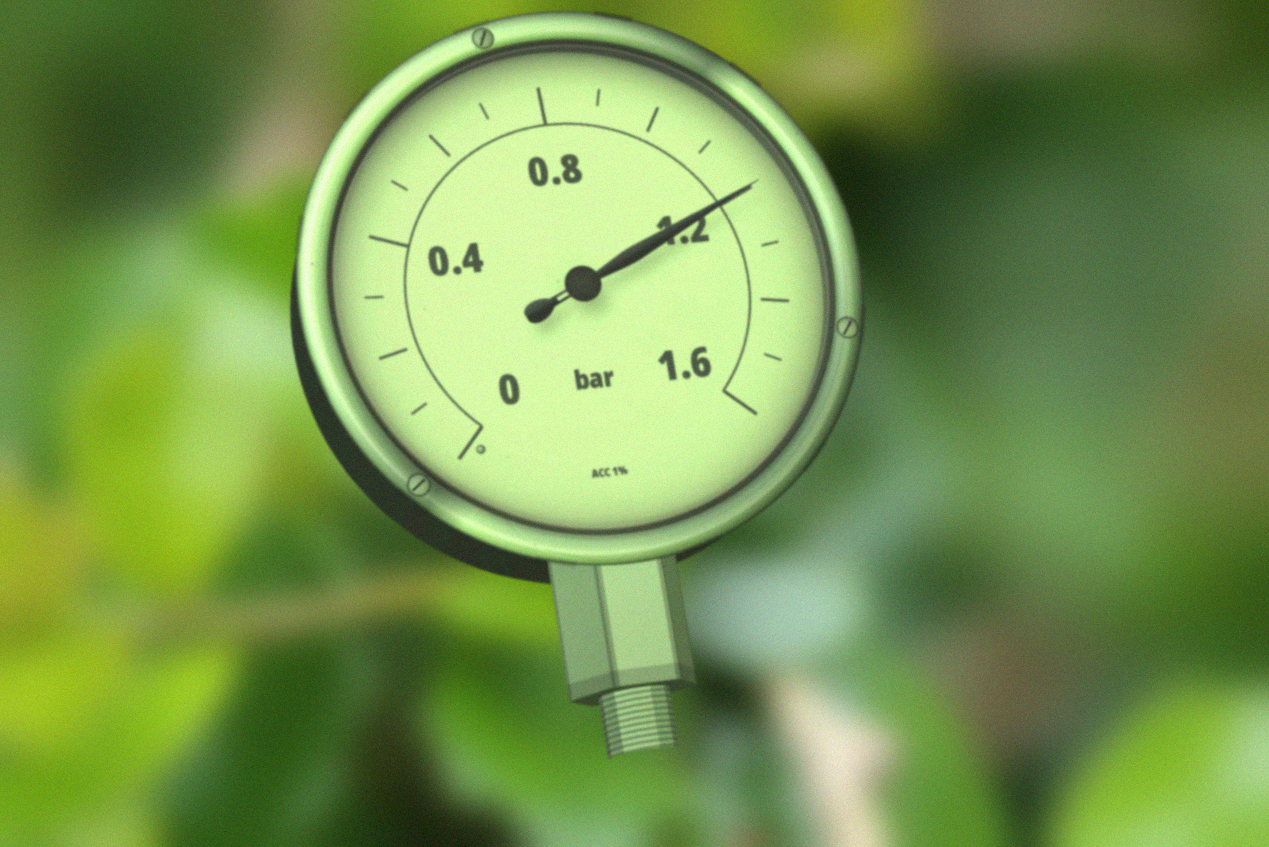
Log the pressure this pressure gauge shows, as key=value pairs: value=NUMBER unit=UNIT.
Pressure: value=1.2 unit=bar
